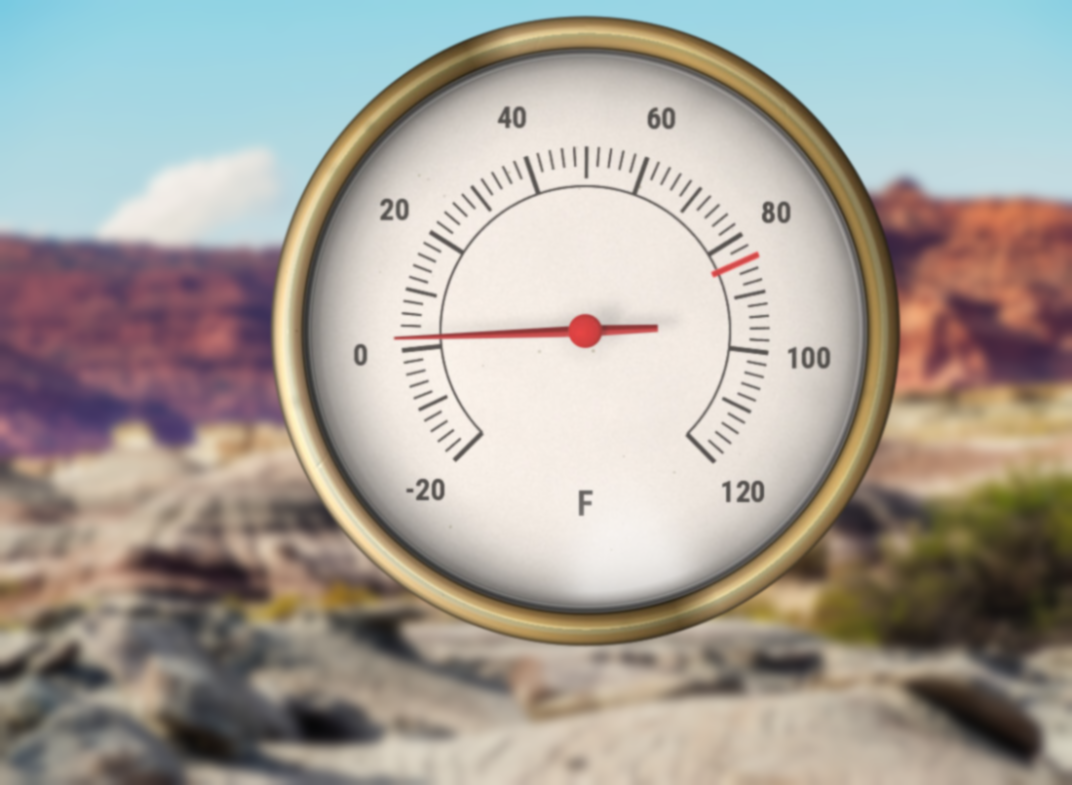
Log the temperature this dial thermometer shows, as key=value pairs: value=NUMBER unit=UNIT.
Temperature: value=2 unit=°F
